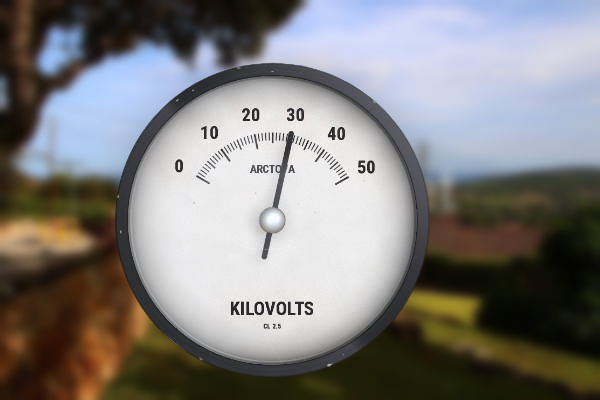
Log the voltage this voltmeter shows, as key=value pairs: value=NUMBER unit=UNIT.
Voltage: value=30 unit=kV
